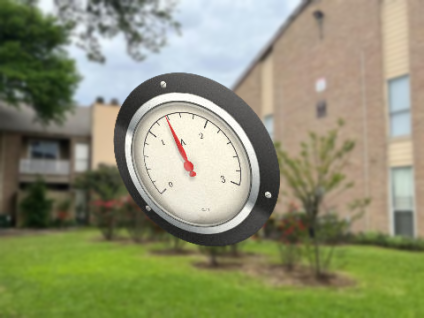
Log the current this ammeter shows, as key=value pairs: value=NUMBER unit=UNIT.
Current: value=1.4 unit=A
